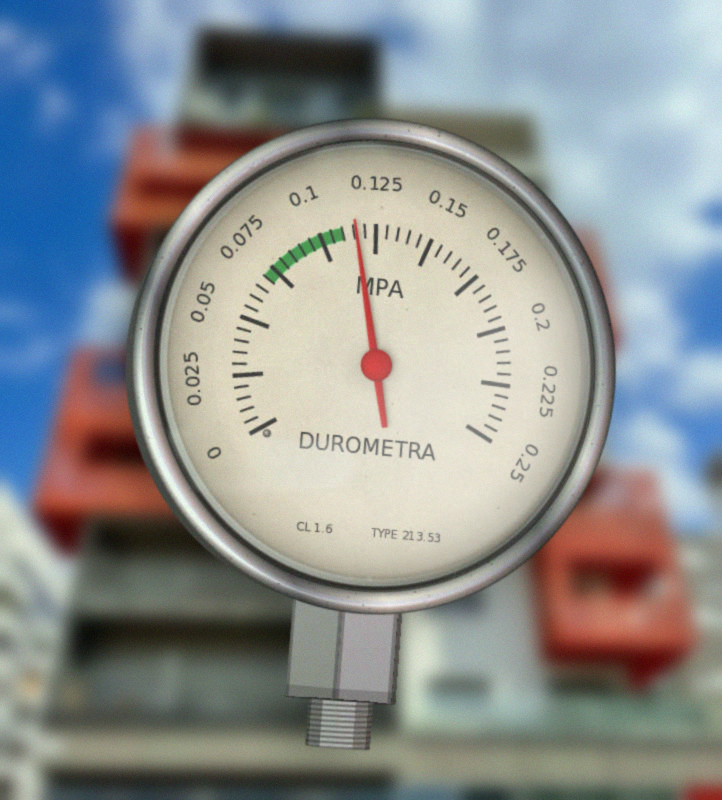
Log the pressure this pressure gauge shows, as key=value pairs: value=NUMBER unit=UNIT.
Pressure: value=0.115 unit=MPa
